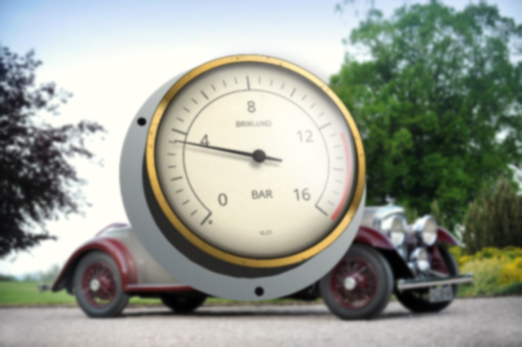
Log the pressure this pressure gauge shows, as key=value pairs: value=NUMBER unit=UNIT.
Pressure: value=3.5 unit=bar
